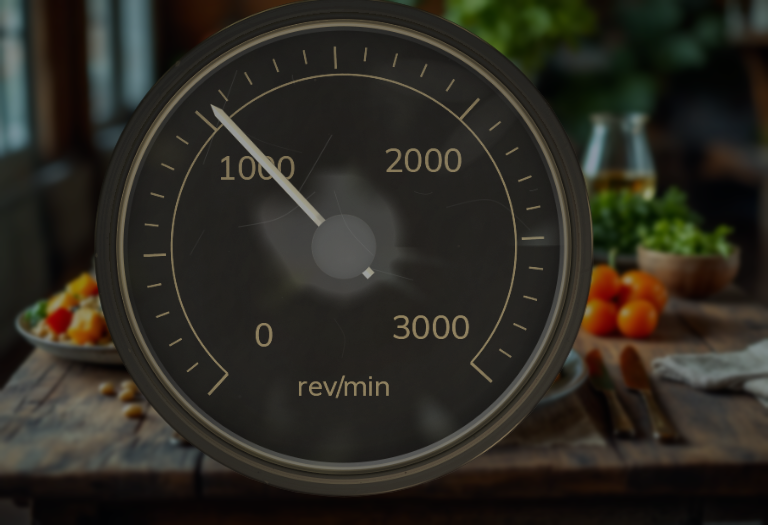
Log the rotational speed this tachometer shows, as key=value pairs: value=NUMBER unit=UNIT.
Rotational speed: value=1050 unit=rpm
